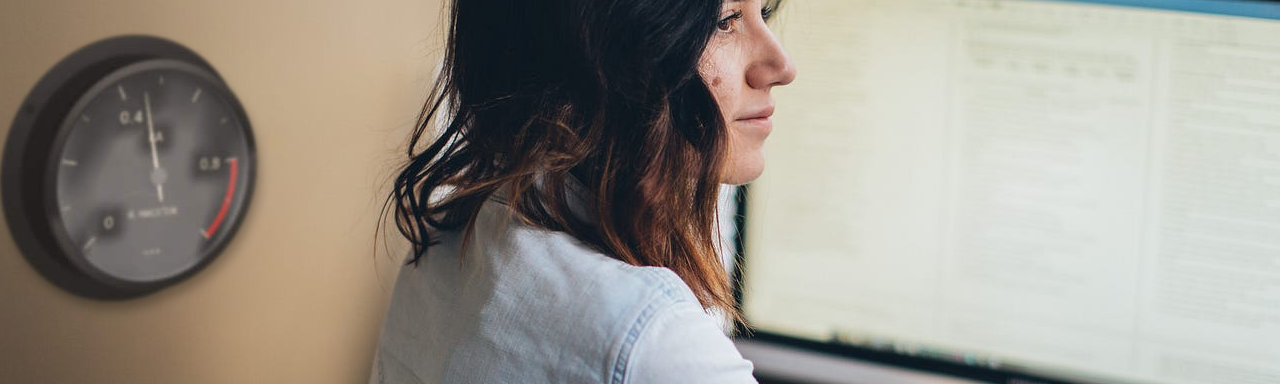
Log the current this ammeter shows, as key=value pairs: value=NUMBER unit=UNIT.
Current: value=0.45 unit=kA
